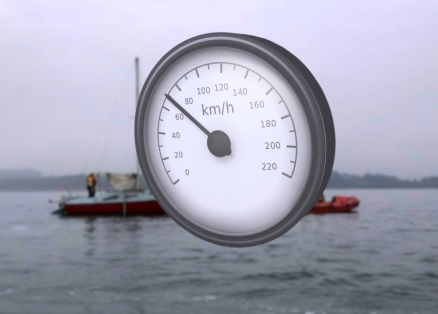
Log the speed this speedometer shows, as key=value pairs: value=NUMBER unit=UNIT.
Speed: value=70 unit=km/h
